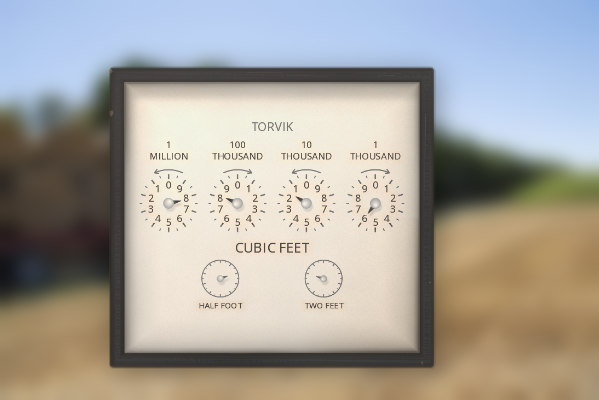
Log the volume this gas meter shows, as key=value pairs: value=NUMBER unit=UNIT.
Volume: value=781600 unit=ft³
